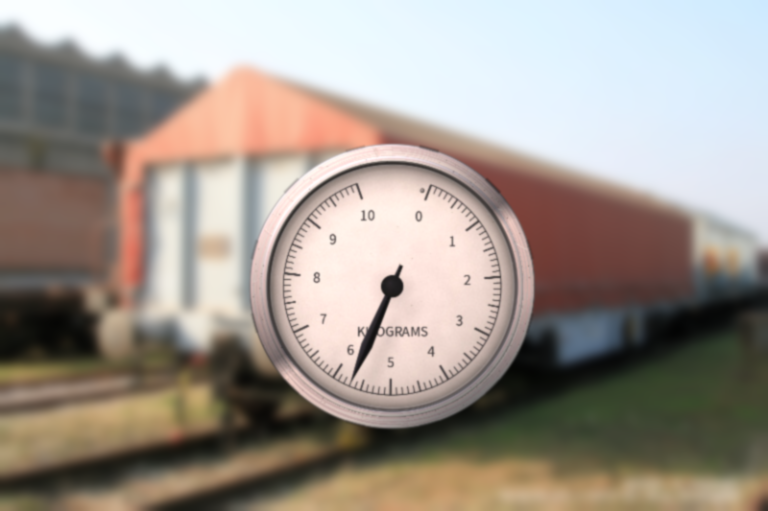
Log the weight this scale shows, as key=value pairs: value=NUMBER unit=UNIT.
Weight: value=5.7 unit=kg
